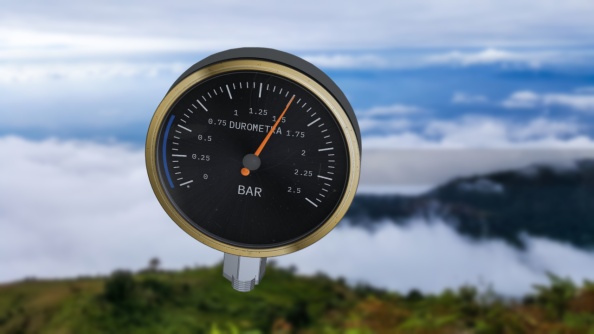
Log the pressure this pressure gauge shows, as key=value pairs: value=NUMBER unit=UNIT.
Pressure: value=1.5 unit=bar
